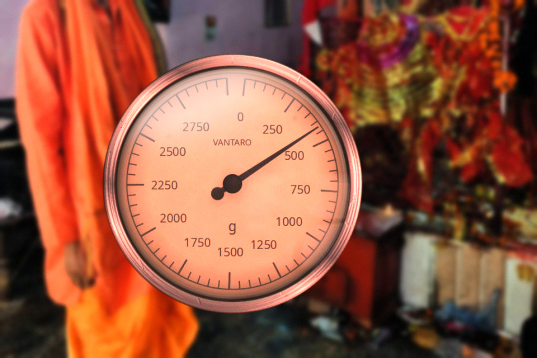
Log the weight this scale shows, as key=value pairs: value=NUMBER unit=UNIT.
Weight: value=425 unit=g
